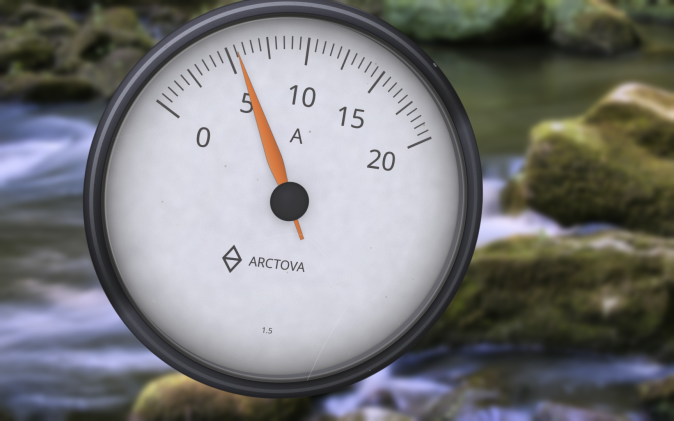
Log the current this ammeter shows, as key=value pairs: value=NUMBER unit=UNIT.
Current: value=5.5 unit=A
